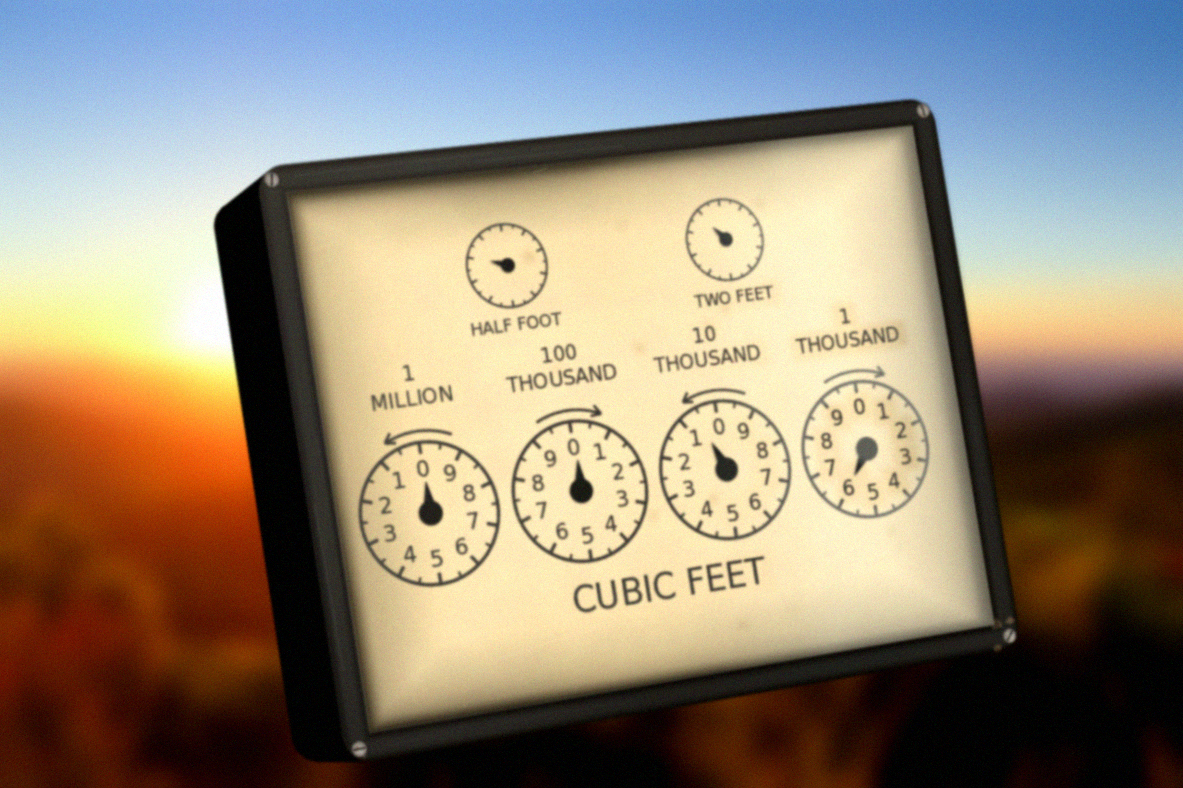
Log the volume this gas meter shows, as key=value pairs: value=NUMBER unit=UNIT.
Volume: value=600 unit=ft³
